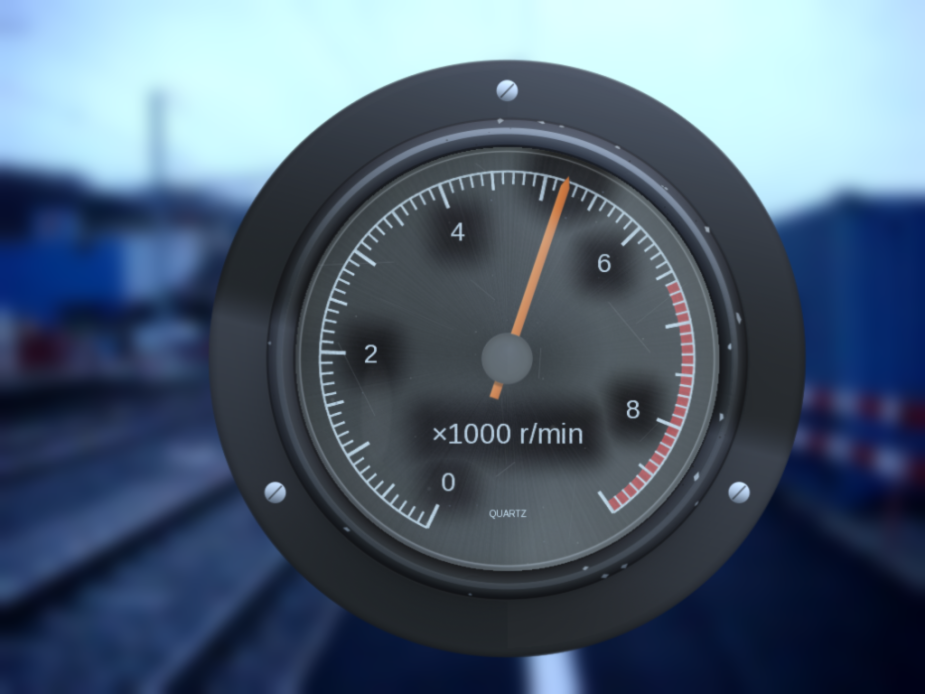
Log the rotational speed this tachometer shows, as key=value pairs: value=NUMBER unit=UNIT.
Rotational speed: value=5200 unit=rpm
